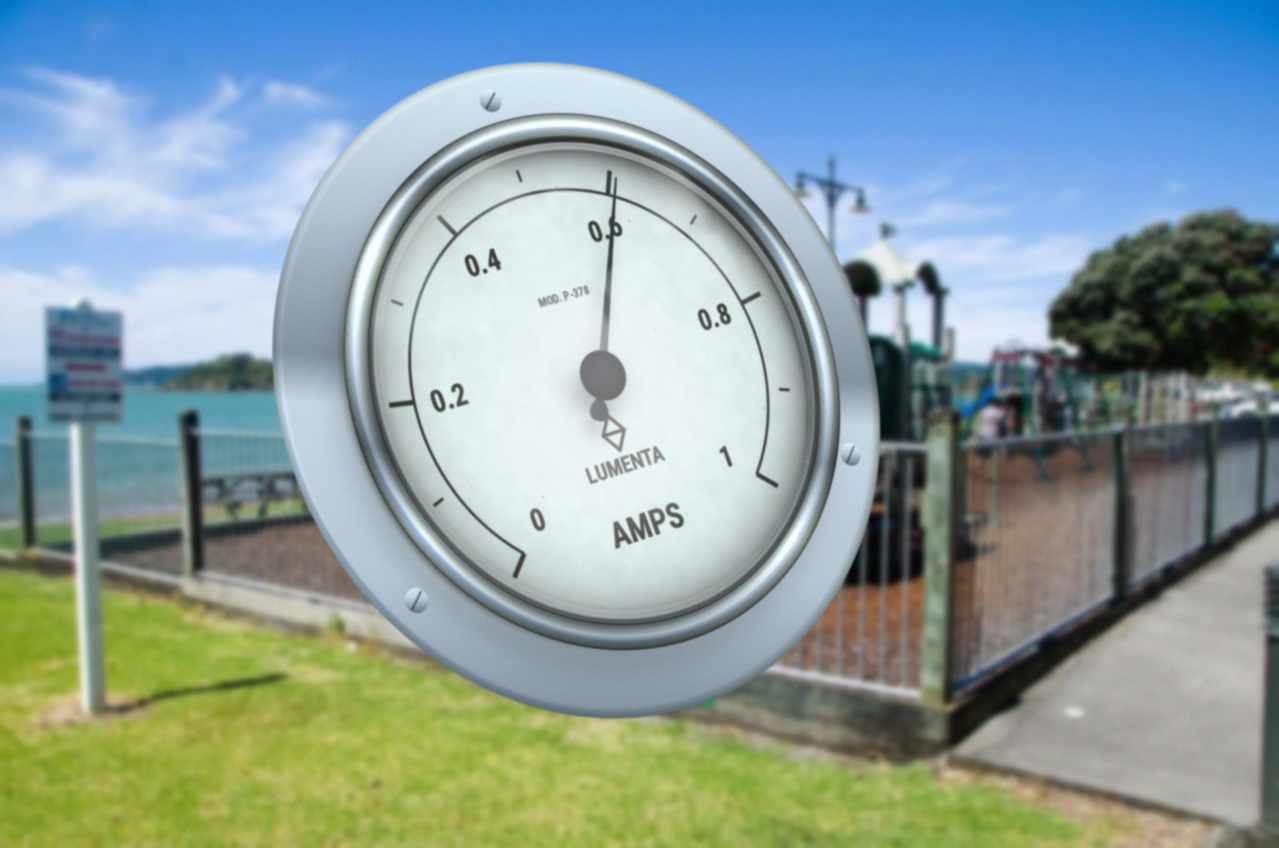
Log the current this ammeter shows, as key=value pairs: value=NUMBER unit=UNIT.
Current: value=0.6 unit=A
